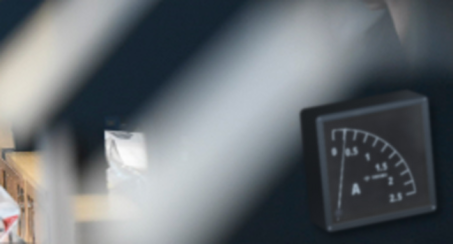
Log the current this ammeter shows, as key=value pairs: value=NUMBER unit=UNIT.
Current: value=0.25 unit=A
